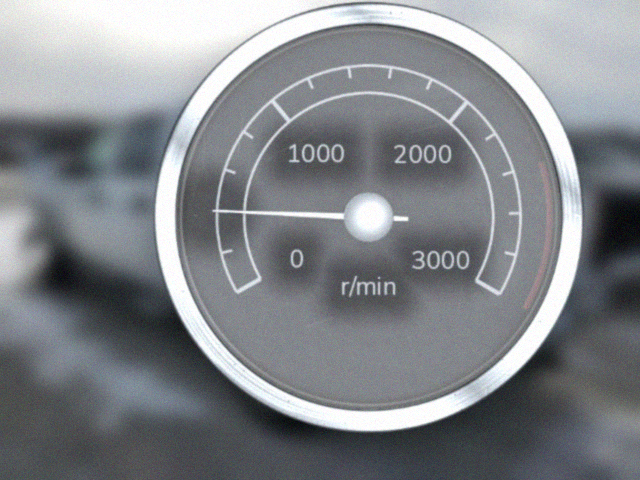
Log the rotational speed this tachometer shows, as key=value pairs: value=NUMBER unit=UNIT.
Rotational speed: value=400 unit=rpm
